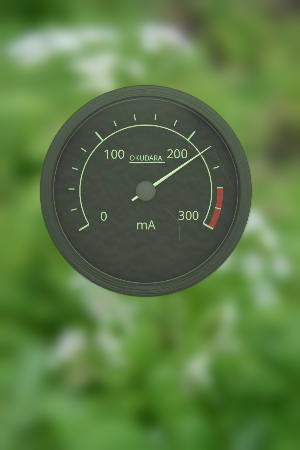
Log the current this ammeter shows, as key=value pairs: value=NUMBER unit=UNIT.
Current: value=220 unit=mA
